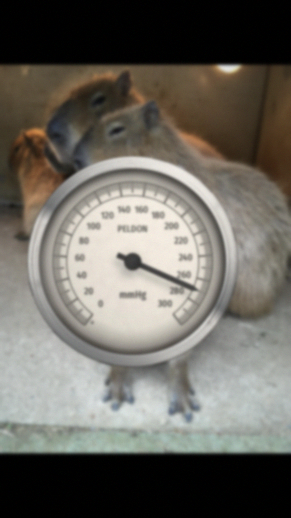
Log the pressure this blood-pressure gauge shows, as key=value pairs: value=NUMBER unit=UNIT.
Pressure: value=270 unit=mmHg
